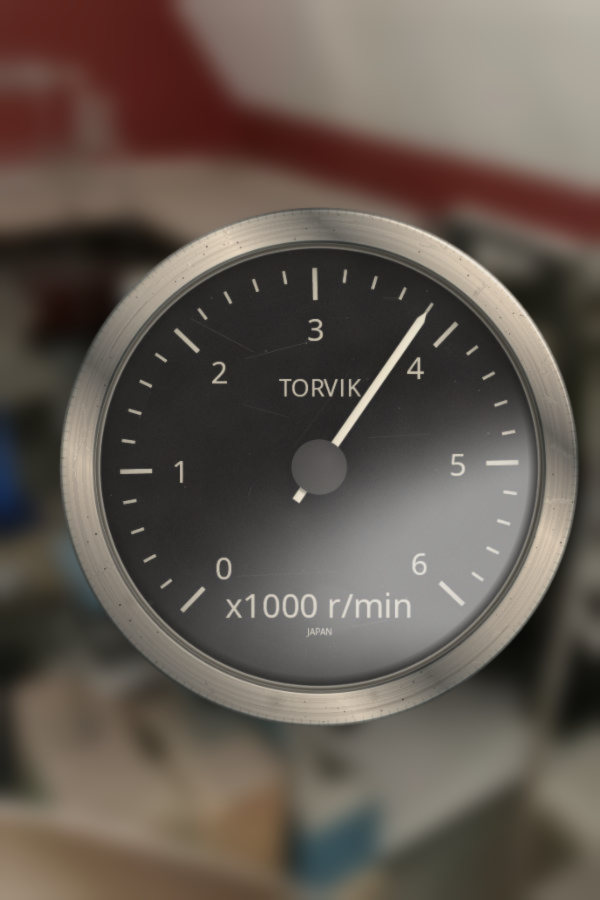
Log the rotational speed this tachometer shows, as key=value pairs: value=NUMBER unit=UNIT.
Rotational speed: value=3800 unit=rpm
